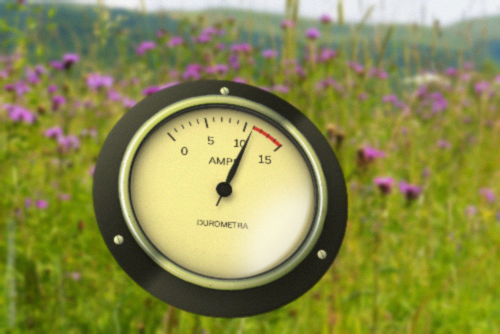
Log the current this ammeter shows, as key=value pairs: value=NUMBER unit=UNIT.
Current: value=11 unit=A
